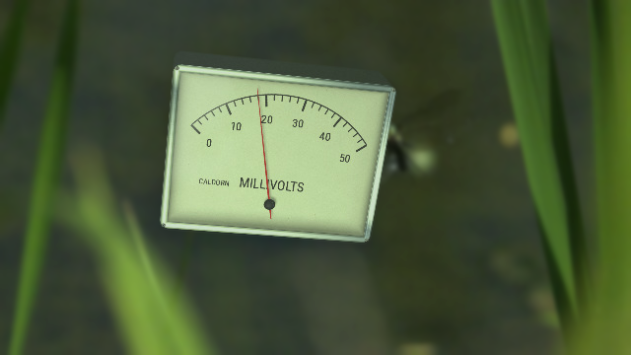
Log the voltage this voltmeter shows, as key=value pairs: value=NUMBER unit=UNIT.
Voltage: value=18 unit=mV
